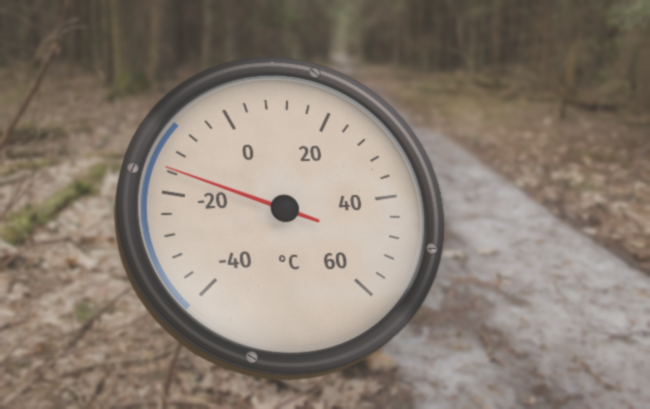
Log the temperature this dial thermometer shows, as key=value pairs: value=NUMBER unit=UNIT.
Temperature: value=-16 unit=°C
